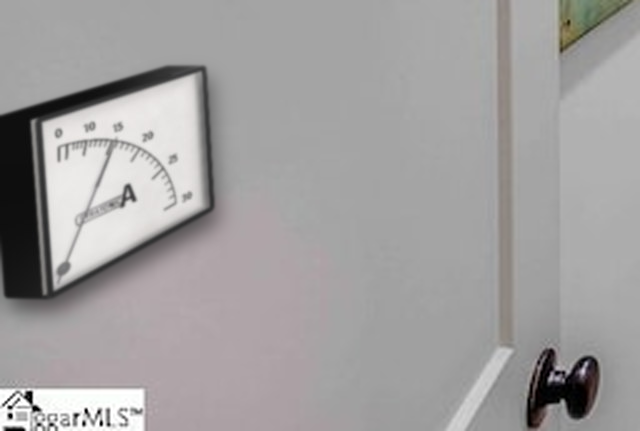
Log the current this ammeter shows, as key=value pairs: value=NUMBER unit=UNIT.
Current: value=15 unit=A
